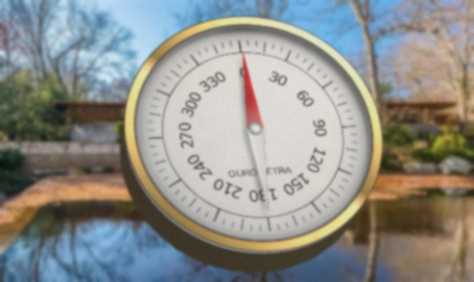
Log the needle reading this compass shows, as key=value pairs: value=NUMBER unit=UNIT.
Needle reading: value=0 unit=°
